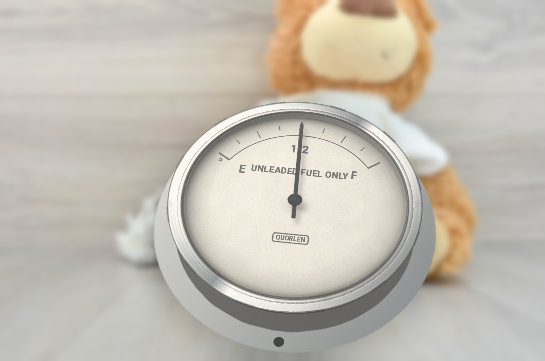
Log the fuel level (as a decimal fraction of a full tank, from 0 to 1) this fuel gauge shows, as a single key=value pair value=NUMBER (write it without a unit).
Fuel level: value=0.5
